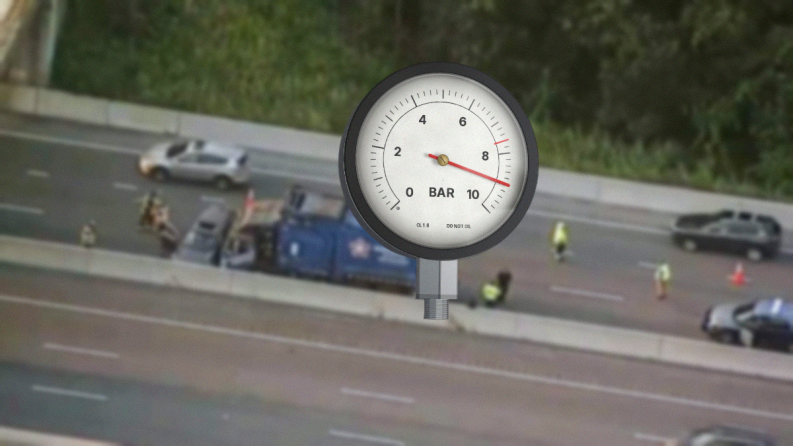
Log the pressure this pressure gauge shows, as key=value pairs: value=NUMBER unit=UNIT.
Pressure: value=9 unit=bar
